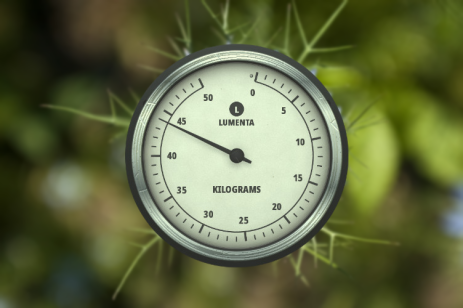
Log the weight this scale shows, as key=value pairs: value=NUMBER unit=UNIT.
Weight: value=44 unit=kg
